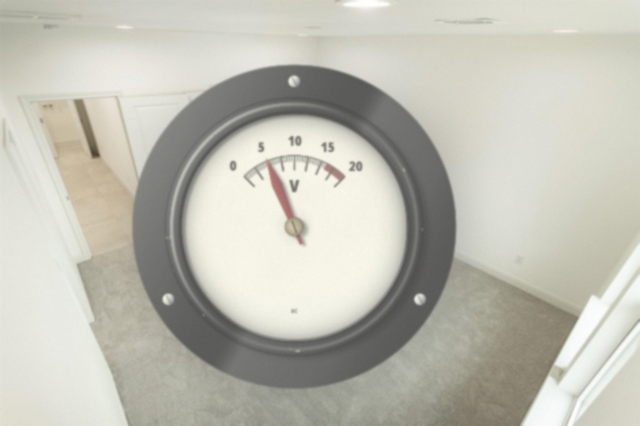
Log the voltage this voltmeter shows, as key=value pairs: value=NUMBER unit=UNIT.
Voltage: value=5 unit=V
